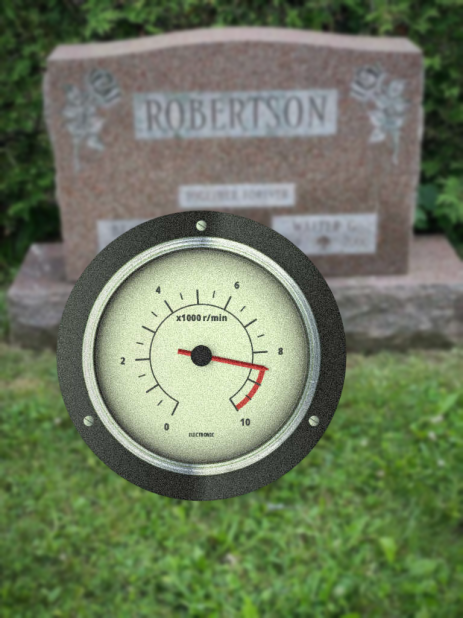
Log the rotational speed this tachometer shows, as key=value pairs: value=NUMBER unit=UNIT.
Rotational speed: value=8500 unit=rpm
